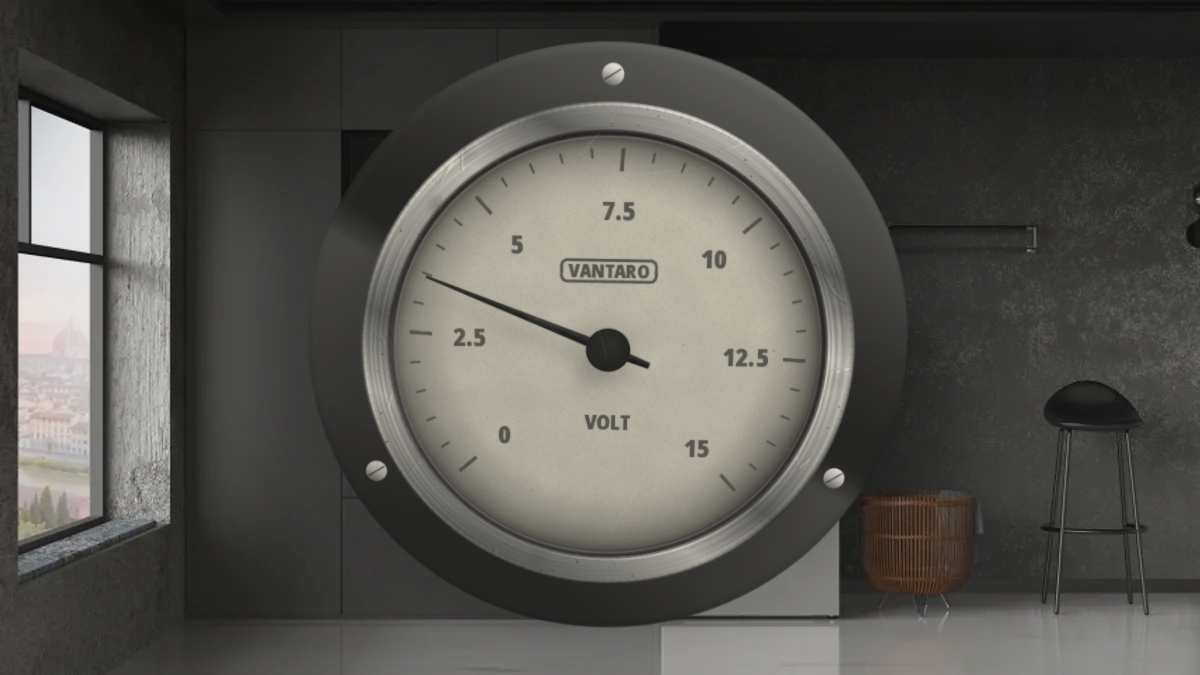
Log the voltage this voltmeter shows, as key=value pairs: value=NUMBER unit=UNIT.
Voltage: value=3.5 unit=V
